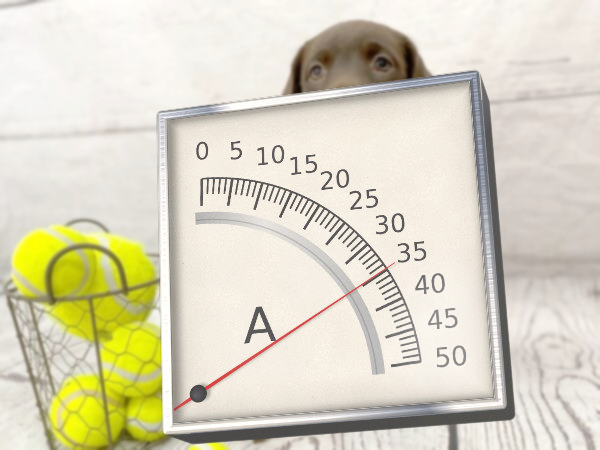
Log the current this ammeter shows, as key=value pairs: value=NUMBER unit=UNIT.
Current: value=35 unit=A
